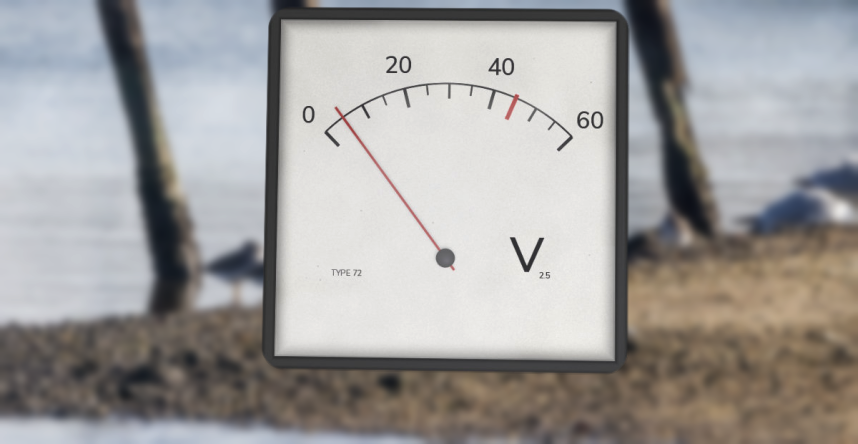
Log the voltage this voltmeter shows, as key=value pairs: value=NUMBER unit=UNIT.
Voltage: value=5 unit=V
